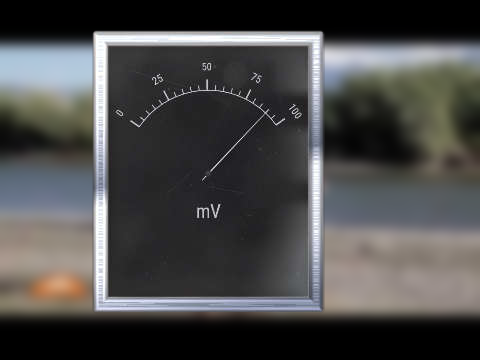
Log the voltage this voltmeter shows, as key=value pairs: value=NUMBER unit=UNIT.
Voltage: value=90 unit=mV
